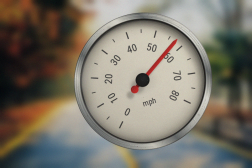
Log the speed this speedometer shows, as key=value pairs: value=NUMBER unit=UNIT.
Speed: value=57.5 unit=mph
